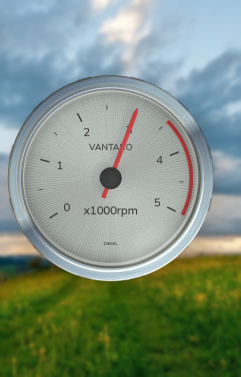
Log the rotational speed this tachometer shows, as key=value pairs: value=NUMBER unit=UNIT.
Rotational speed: value=3000 unit=rpm
